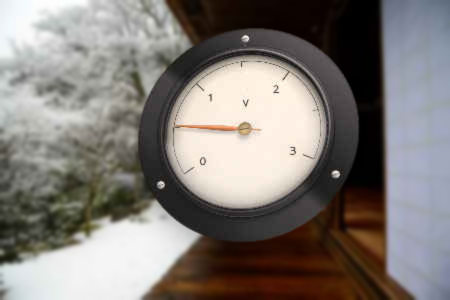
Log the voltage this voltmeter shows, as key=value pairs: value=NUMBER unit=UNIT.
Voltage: value=0.5 unit=V
